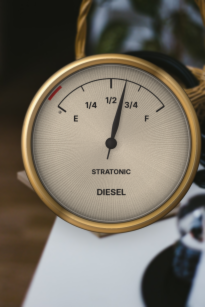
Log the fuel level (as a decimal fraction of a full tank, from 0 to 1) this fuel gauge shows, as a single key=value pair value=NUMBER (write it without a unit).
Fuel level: value=0.625
